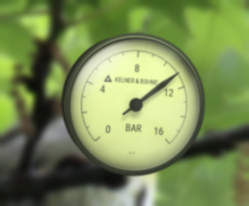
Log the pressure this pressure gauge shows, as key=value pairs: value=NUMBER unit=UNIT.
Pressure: value=11 unit=bar
